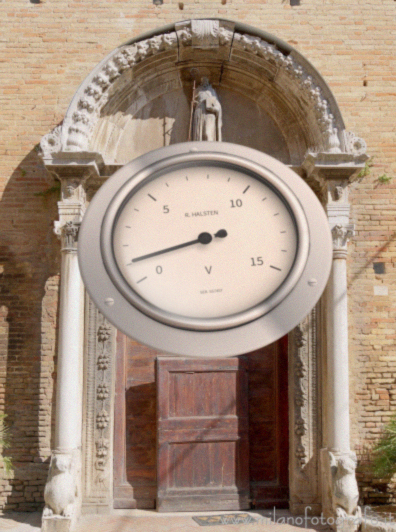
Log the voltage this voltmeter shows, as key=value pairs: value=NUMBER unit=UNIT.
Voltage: value=1 unit=V
